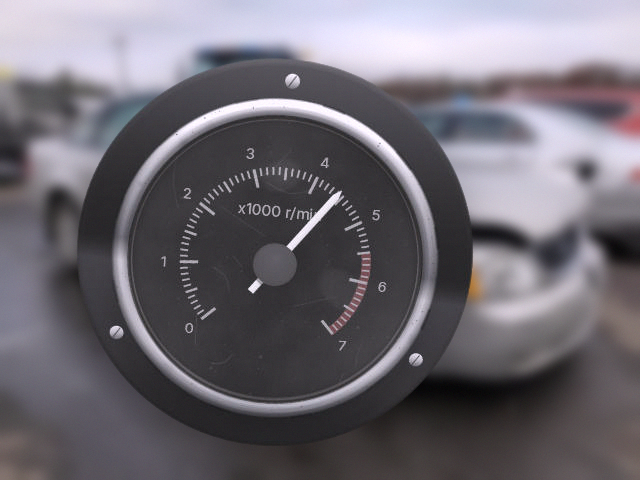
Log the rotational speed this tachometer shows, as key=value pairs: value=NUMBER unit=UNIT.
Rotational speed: value=4400 unit=rpm
